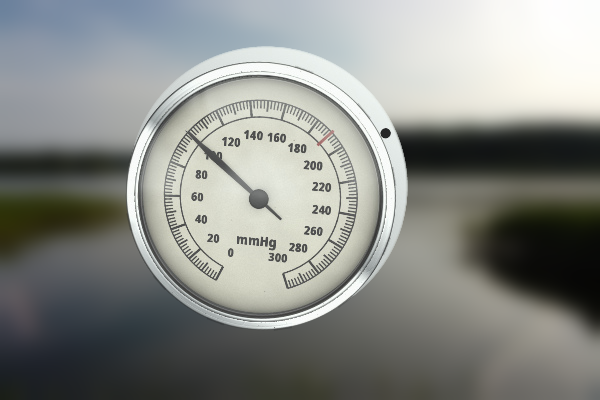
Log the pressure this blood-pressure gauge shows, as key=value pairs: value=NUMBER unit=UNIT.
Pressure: value=100 unit=mmHg
